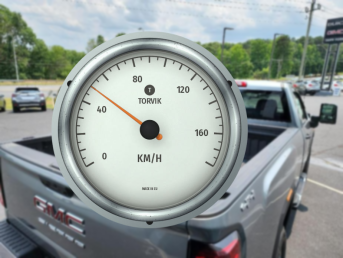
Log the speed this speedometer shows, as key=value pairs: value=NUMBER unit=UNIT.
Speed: value=50 unit=km/h
